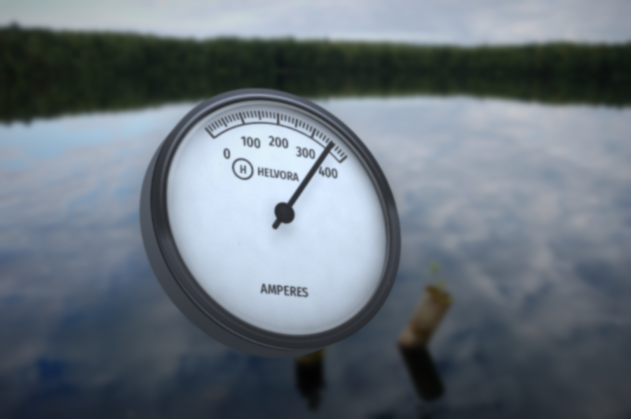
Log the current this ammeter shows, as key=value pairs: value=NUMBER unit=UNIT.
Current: value=350 unit=A
